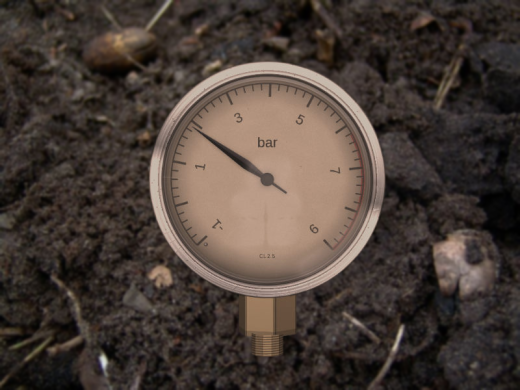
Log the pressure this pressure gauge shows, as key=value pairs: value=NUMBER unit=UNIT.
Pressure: value=1.9 unit=bar
